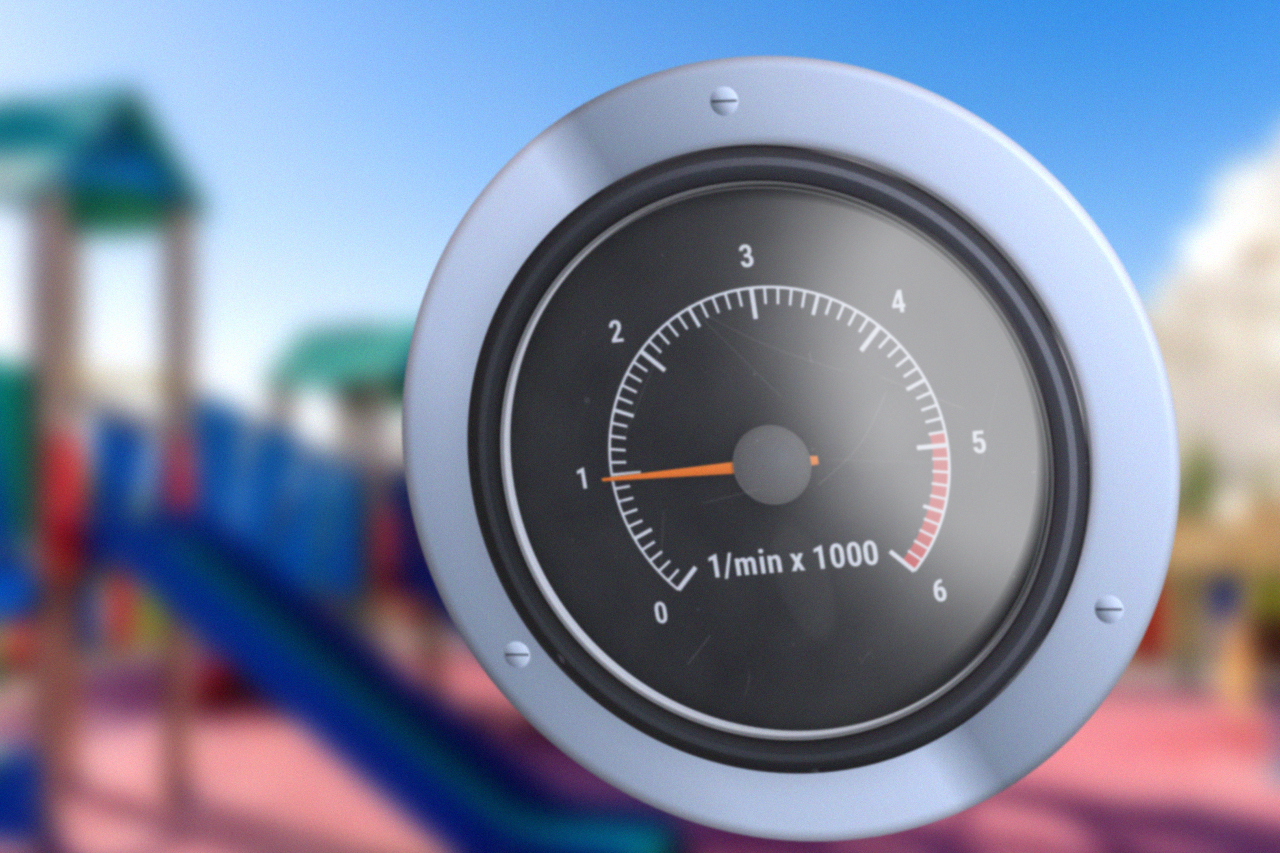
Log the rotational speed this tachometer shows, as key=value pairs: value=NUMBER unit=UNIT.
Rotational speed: value=1000 unit=rpm
